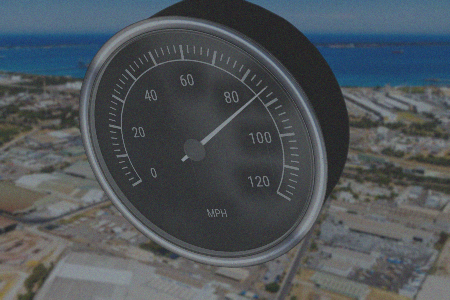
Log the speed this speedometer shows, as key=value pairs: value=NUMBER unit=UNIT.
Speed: value=86 unit=mph
